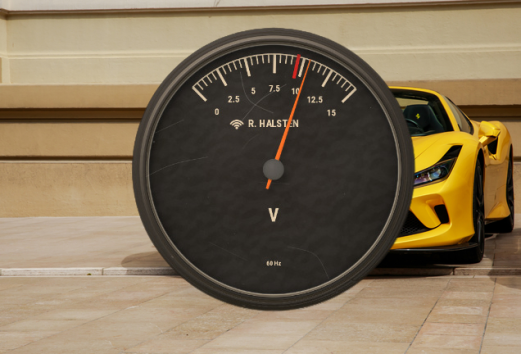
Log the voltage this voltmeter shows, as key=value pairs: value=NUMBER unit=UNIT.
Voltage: value=10.5 unit=V
